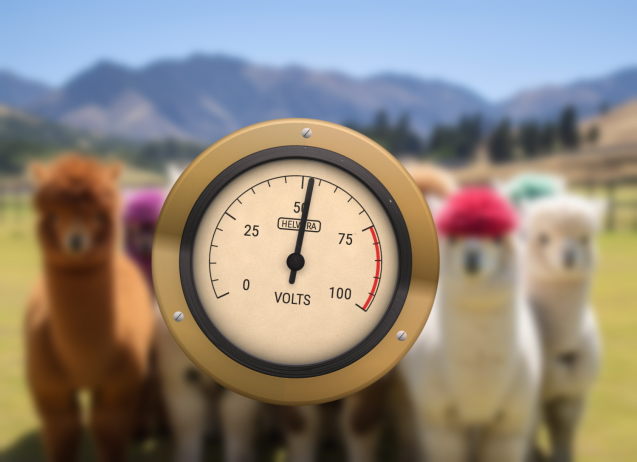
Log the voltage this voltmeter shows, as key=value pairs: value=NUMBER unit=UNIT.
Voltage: value=52.5 unit=V
